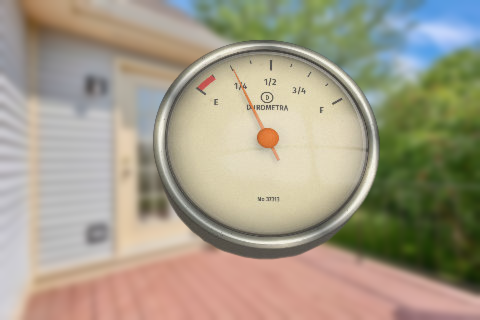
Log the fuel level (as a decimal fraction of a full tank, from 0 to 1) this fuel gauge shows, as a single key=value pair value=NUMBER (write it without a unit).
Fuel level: value=0.25
